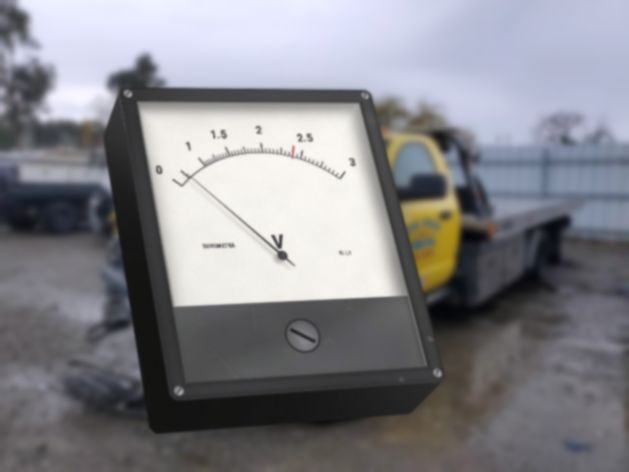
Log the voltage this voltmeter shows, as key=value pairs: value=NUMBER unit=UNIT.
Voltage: value=0.5 unit=V
